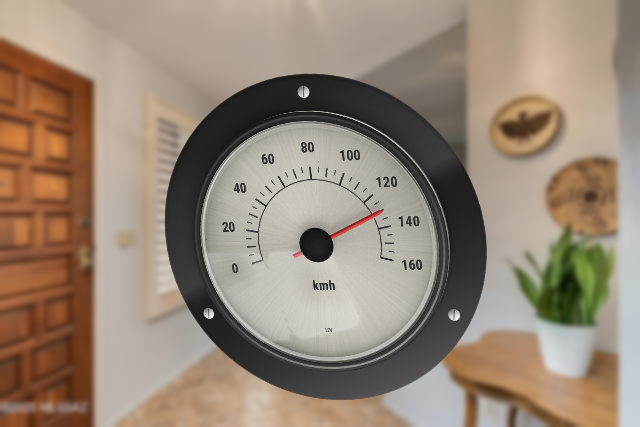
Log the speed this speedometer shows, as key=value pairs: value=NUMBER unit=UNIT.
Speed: value=130 unit=km/h
